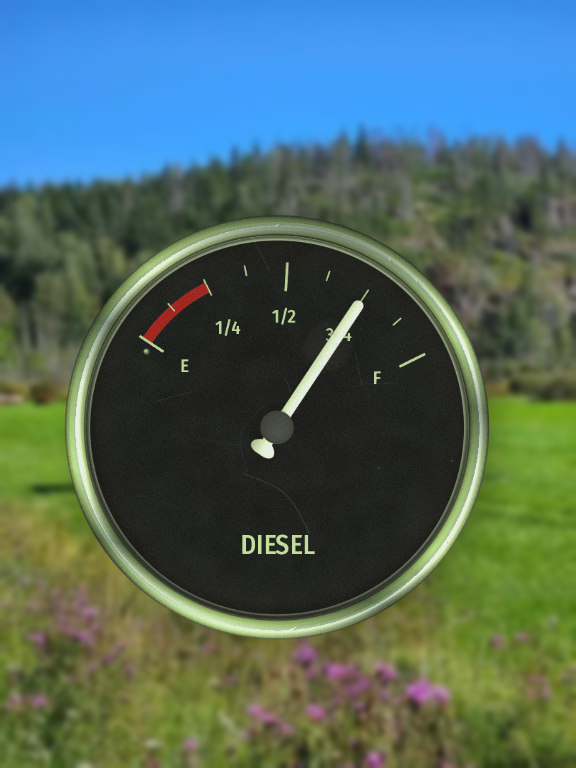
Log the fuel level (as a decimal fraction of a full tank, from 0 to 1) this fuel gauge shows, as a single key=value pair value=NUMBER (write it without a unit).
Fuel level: value=0.75
